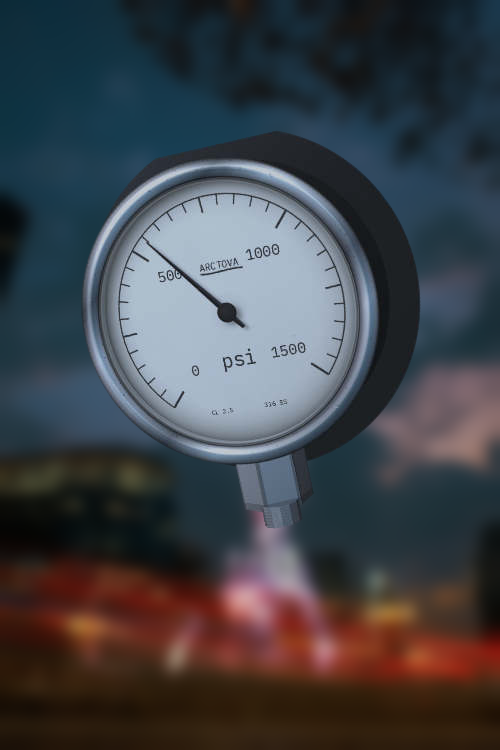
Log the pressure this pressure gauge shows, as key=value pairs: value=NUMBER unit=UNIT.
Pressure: value=550 unit=psi
